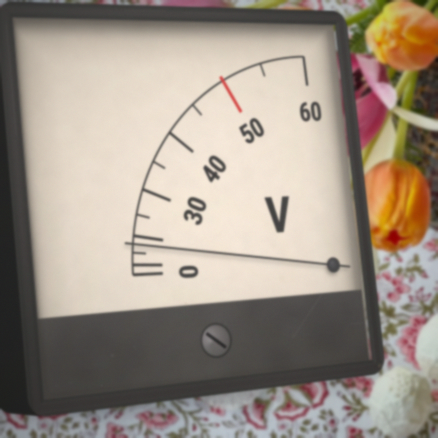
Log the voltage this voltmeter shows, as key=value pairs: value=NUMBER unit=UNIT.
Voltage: value=17.5 unit=V
